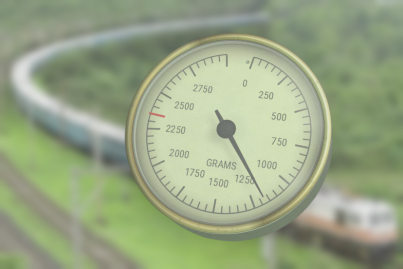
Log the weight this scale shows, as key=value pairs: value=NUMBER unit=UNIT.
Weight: value=1175 unit=g
